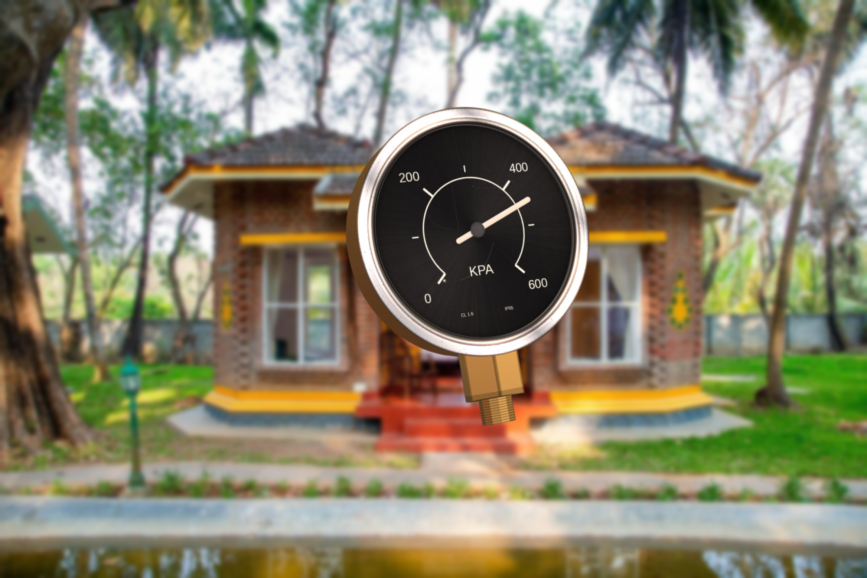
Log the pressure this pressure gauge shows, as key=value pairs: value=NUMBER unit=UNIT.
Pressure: value=450 unit=kPa
